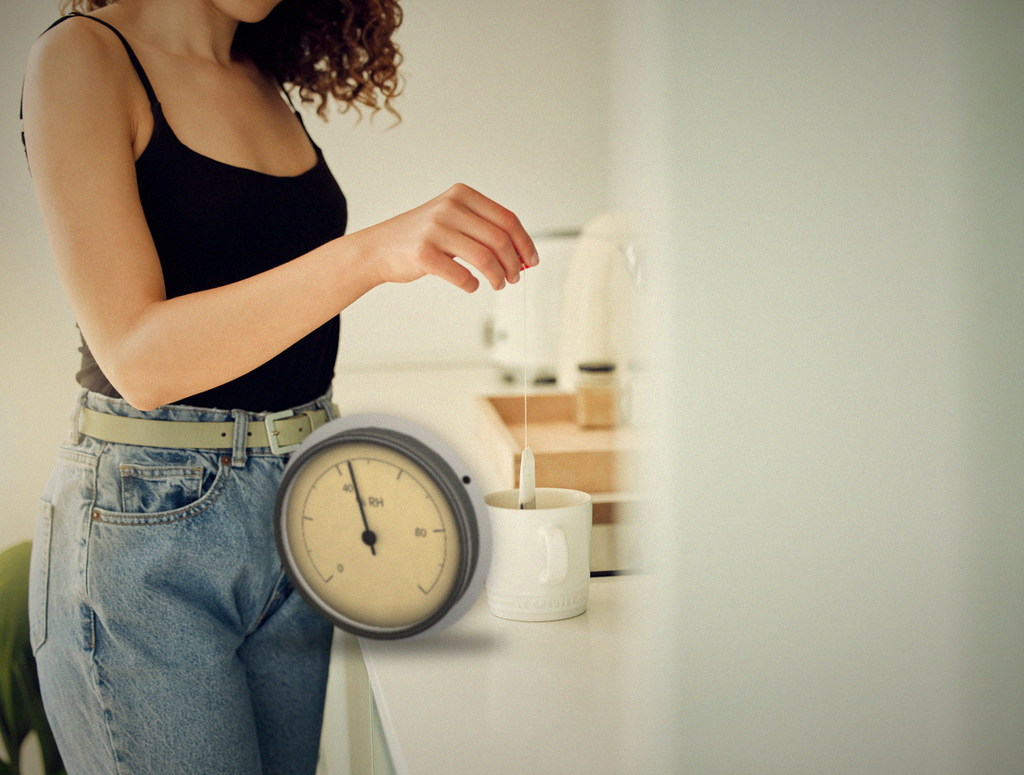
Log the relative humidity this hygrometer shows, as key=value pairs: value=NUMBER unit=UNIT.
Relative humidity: value=45 unit=%
